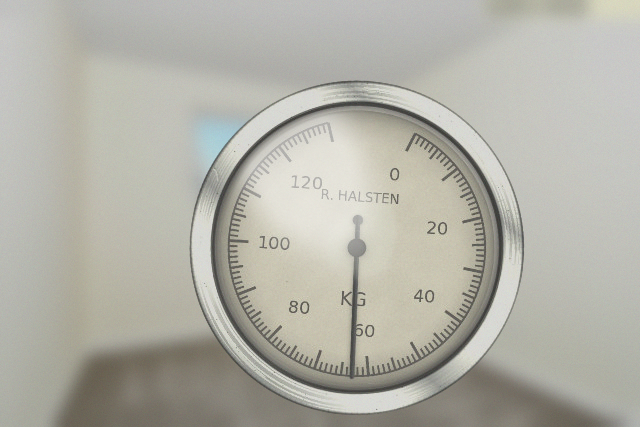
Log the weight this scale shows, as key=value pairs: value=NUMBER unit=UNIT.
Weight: value=63 unit=kg
